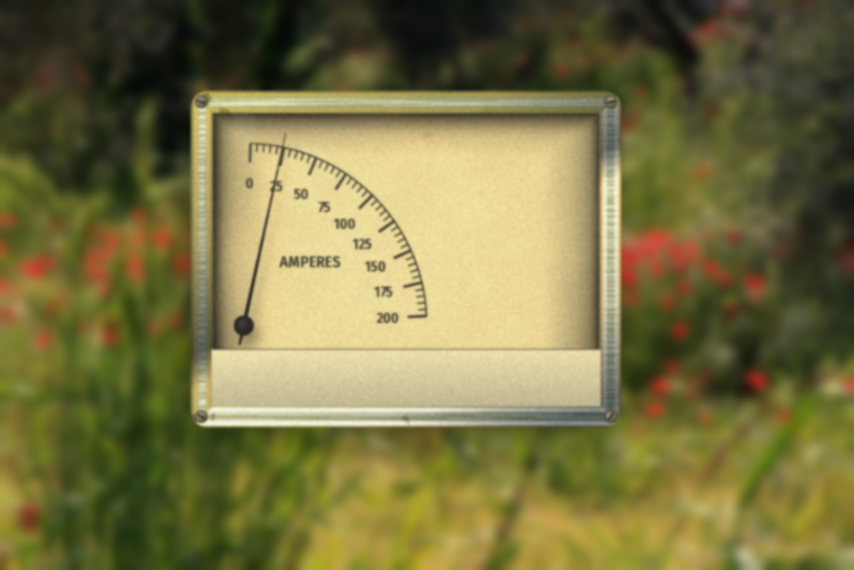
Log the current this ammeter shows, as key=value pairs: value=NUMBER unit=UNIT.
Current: value=25 unit=A
